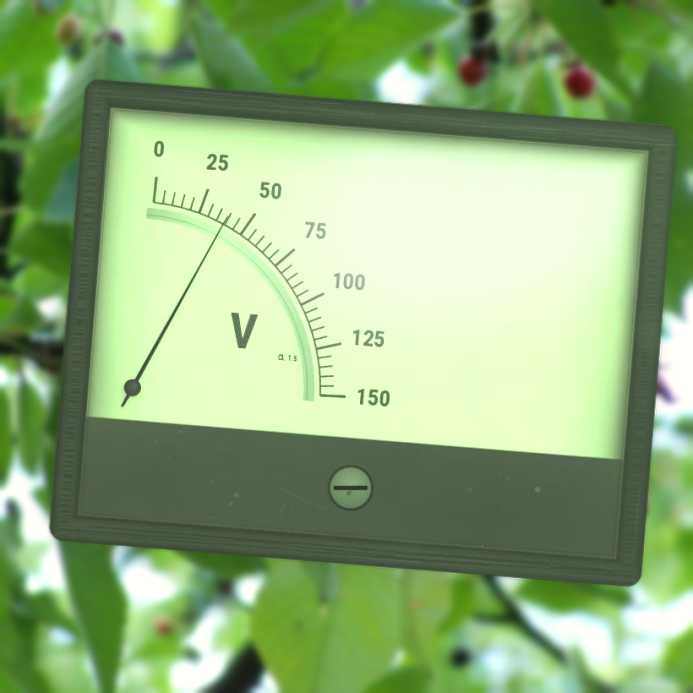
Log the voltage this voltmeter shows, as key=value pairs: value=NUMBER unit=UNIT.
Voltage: value=40 unit=V
